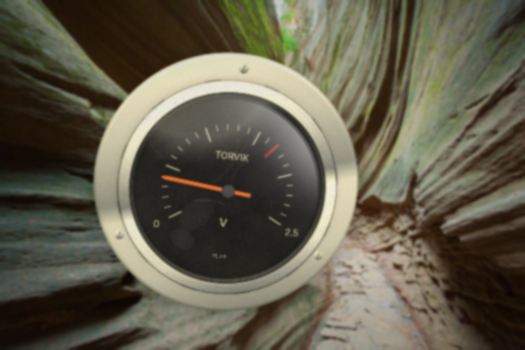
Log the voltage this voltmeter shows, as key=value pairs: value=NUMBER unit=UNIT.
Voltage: value=0.4 unit=V
